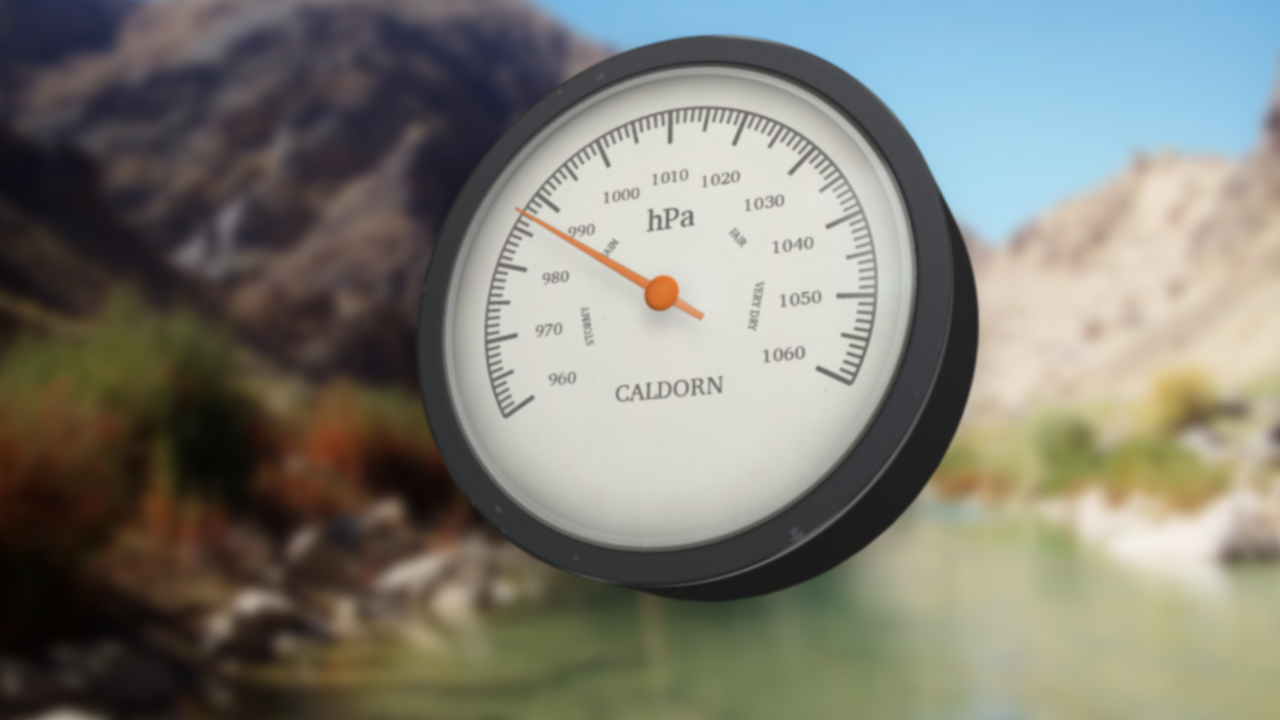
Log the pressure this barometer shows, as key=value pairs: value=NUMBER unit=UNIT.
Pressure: value=987 unit=hPa
